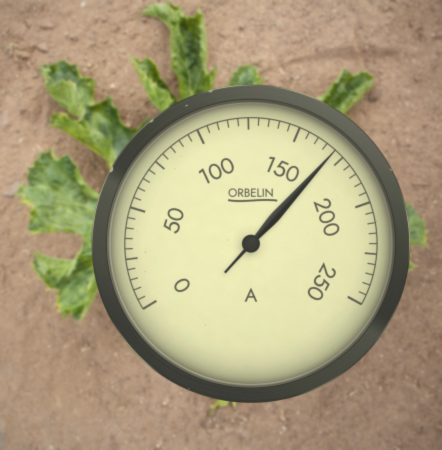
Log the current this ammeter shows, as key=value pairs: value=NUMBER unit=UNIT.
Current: value=170 unit=A
